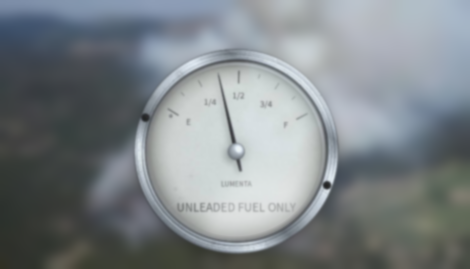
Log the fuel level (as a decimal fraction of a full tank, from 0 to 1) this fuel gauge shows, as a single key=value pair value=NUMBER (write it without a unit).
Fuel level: value=0.375
